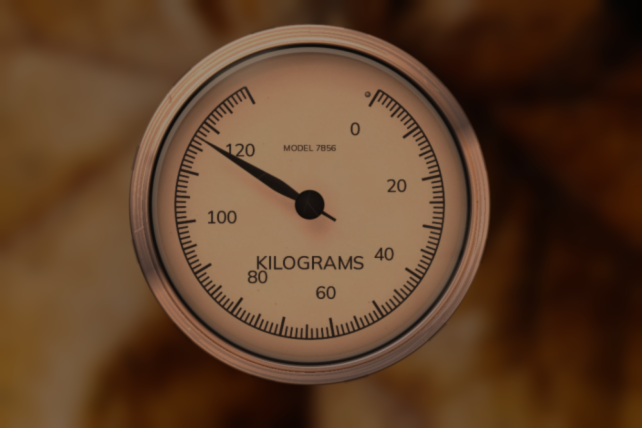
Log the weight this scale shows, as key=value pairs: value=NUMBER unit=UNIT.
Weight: value=117 unit=kg
